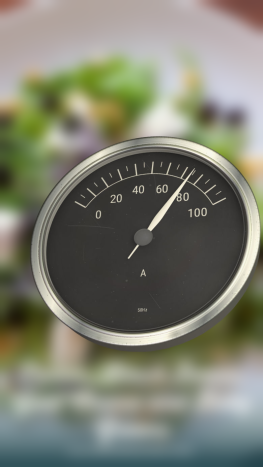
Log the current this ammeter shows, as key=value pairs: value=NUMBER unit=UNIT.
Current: value=75 unit=A
